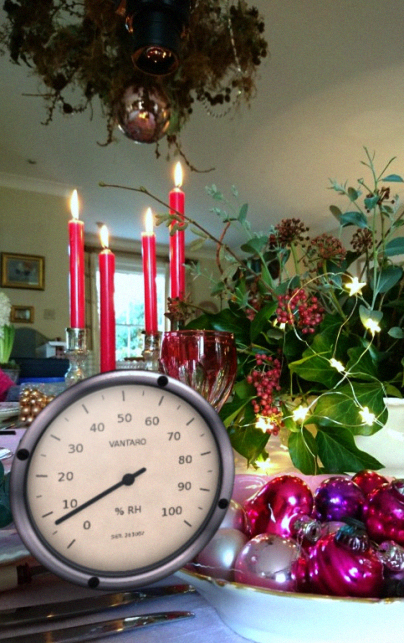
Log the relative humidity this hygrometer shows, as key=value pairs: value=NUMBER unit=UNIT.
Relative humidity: value=7.5 unit=%
